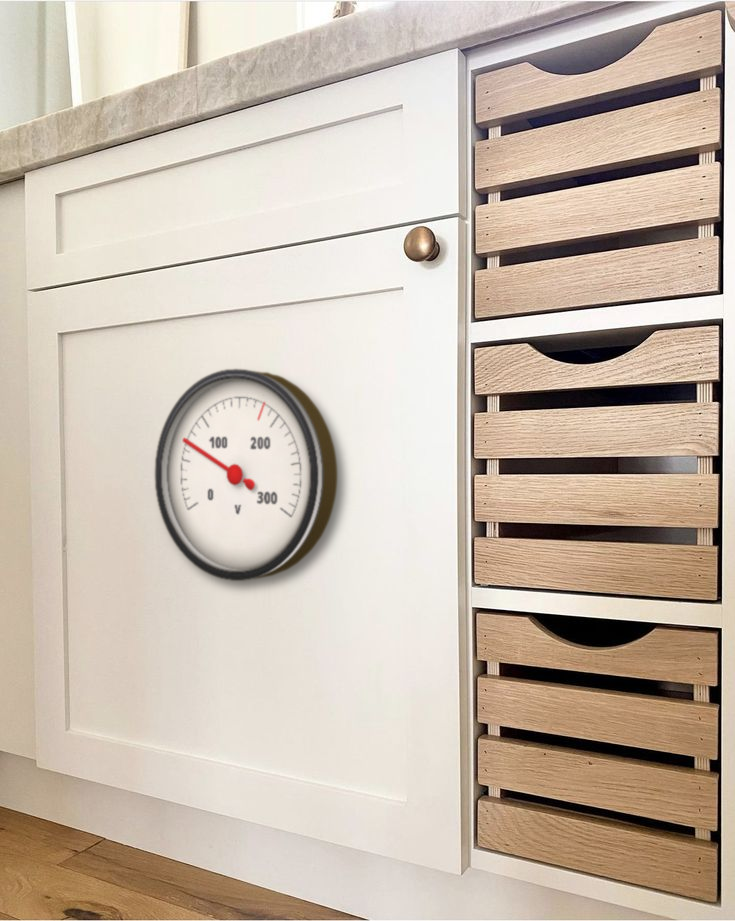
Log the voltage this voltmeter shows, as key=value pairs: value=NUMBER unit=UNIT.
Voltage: value=70 unit=V
